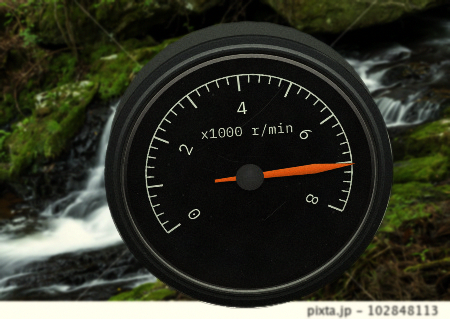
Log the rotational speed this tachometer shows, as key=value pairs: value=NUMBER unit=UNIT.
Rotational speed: value=7000 unit=rpm
